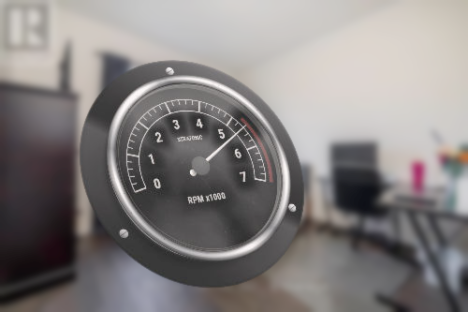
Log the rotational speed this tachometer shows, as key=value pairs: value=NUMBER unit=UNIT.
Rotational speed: value=5400 unit=rpm
